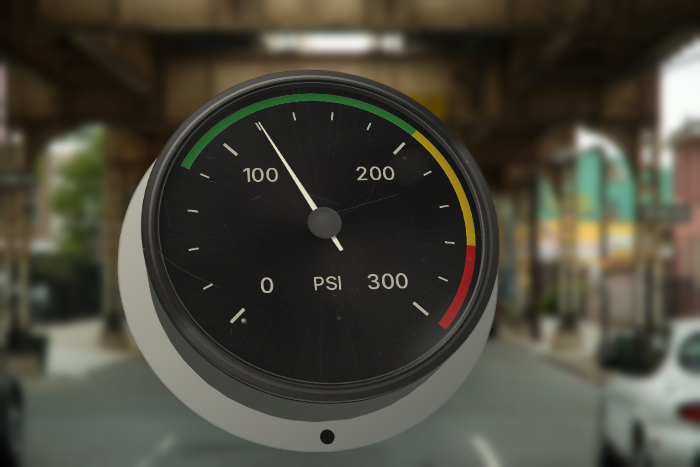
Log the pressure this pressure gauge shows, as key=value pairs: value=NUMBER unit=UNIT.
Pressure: value=120 unit=psi
